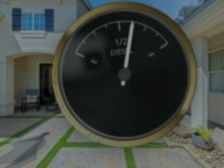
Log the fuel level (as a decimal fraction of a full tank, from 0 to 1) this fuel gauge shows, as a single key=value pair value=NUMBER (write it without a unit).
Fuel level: value=0.625
